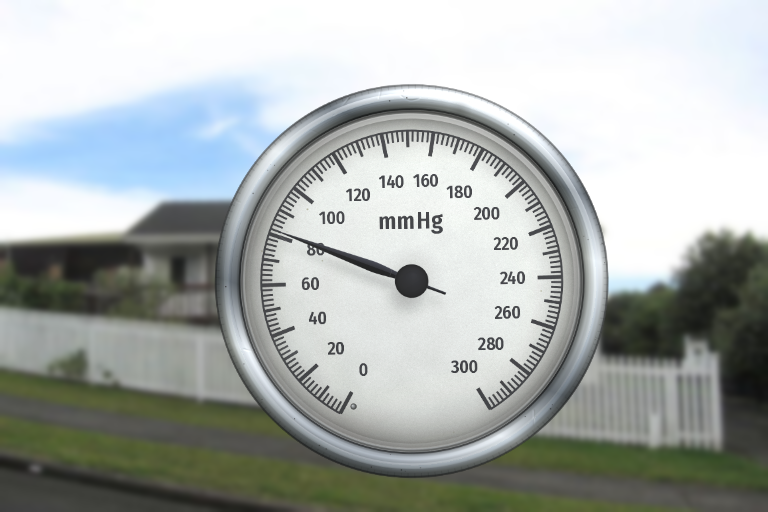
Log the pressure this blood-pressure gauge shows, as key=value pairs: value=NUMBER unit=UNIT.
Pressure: value=82 unit=mmHg
